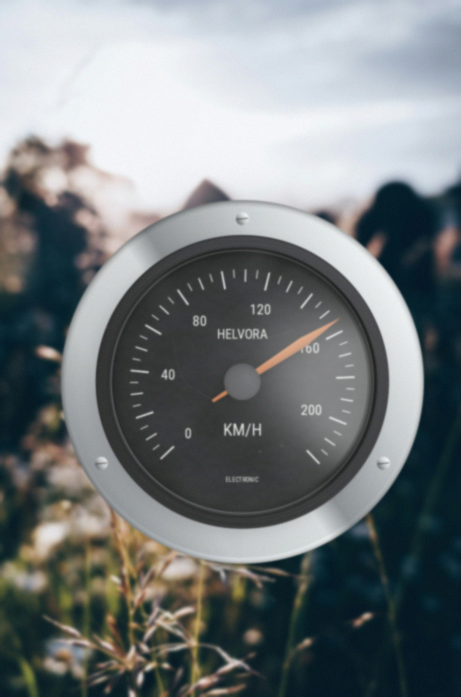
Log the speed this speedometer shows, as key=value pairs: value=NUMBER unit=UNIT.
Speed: value=155 unit=km/h
